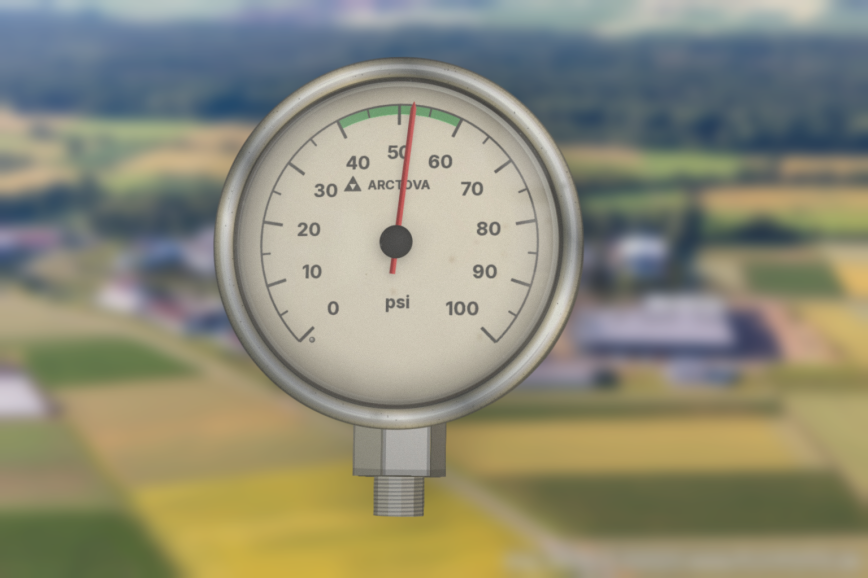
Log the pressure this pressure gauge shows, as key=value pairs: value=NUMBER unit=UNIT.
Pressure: value=52.5 unit=psi
